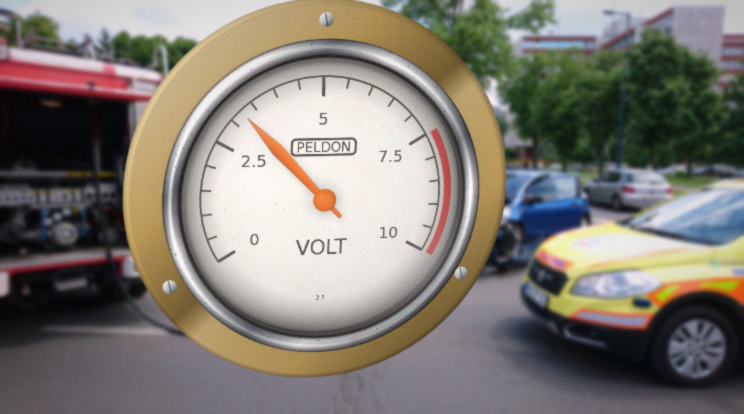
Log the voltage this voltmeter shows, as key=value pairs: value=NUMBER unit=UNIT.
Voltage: value=3.25 unit=V
